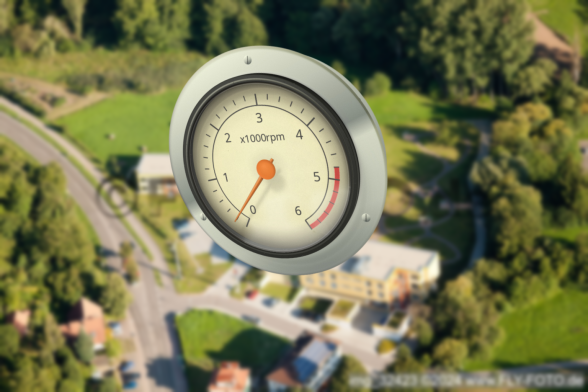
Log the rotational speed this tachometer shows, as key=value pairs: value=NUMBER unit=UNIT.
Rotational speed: value=200 unit=rpm
